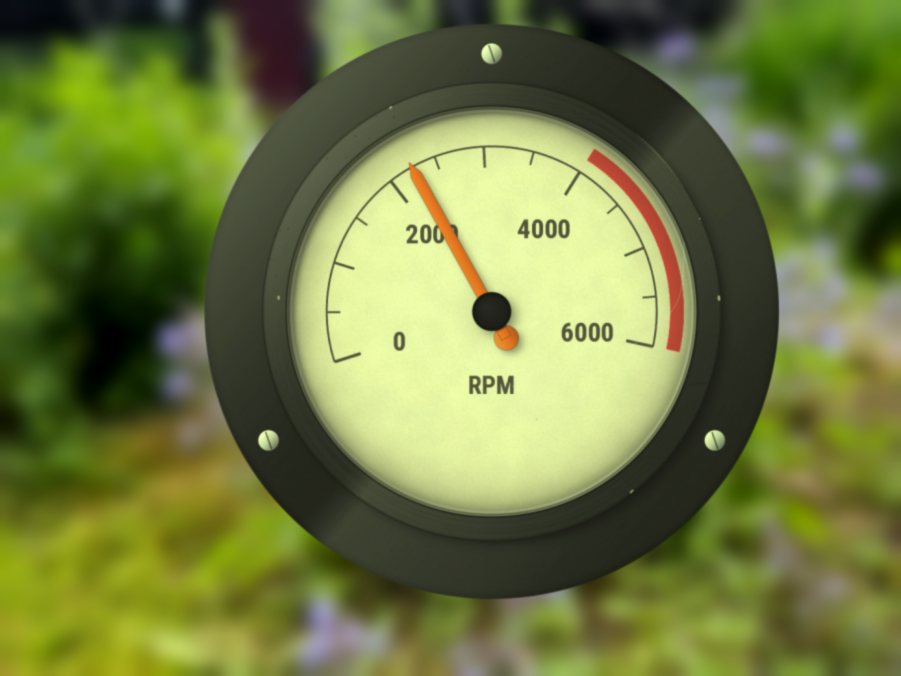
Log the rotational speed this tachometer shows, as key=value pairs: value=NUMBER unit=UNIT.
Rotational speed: value=2250 unit=rpm
